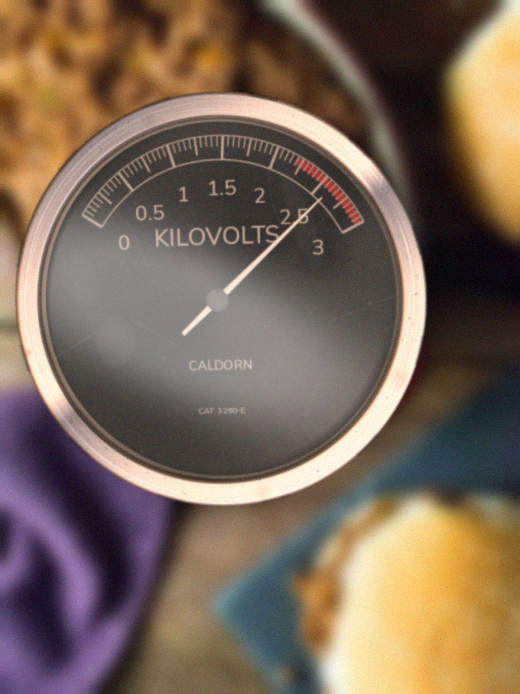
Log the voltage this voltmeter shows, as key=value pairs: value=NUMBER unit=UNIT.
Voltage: value=2.6 unit=kV
